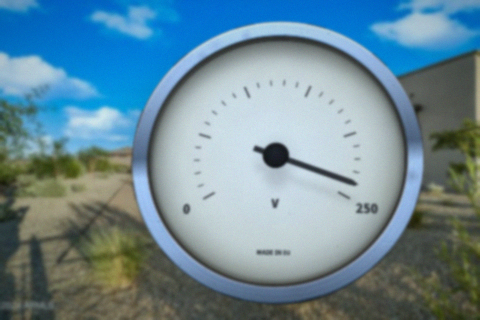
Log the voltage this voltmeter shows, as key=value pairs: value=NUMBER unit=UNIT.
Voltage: value=240 unit=V
